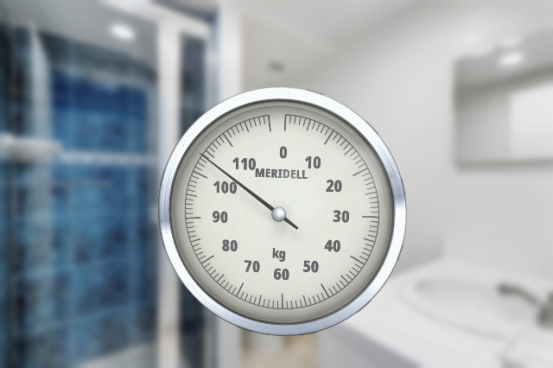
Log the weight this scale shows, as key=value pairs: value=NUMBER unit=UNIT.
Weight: value=104 unit=kg
